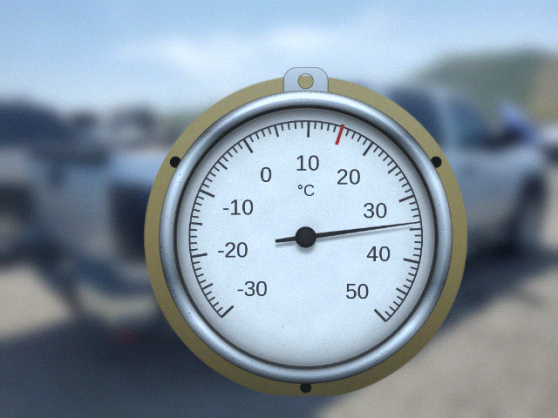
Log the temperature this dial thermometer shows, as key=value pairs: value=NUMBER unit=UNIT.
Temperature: value=34 unit=°C
